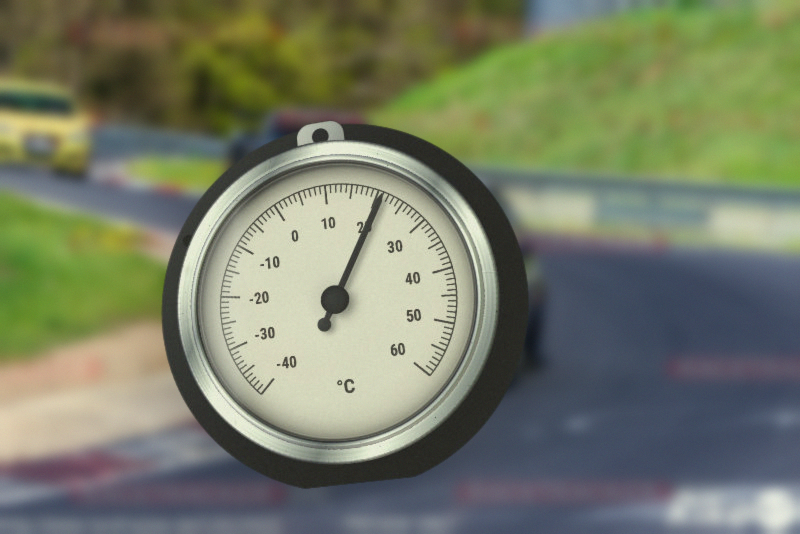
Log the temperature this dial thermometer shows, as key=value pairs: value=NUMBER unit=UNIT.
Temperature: value=21 unit=°C
